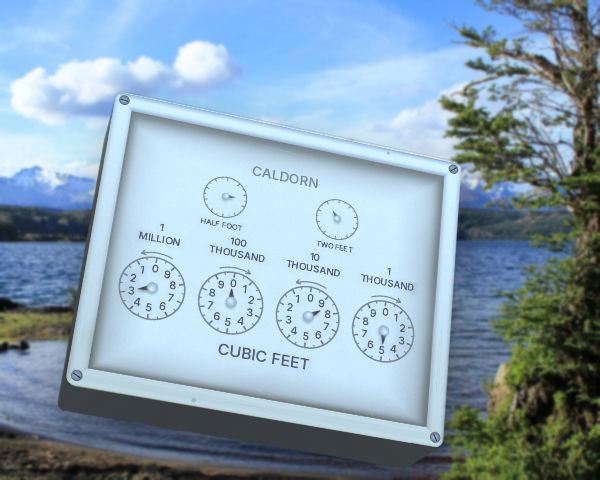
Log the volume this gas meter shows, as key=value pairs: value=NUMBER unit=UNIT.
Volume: value=298500 unit=ft³
